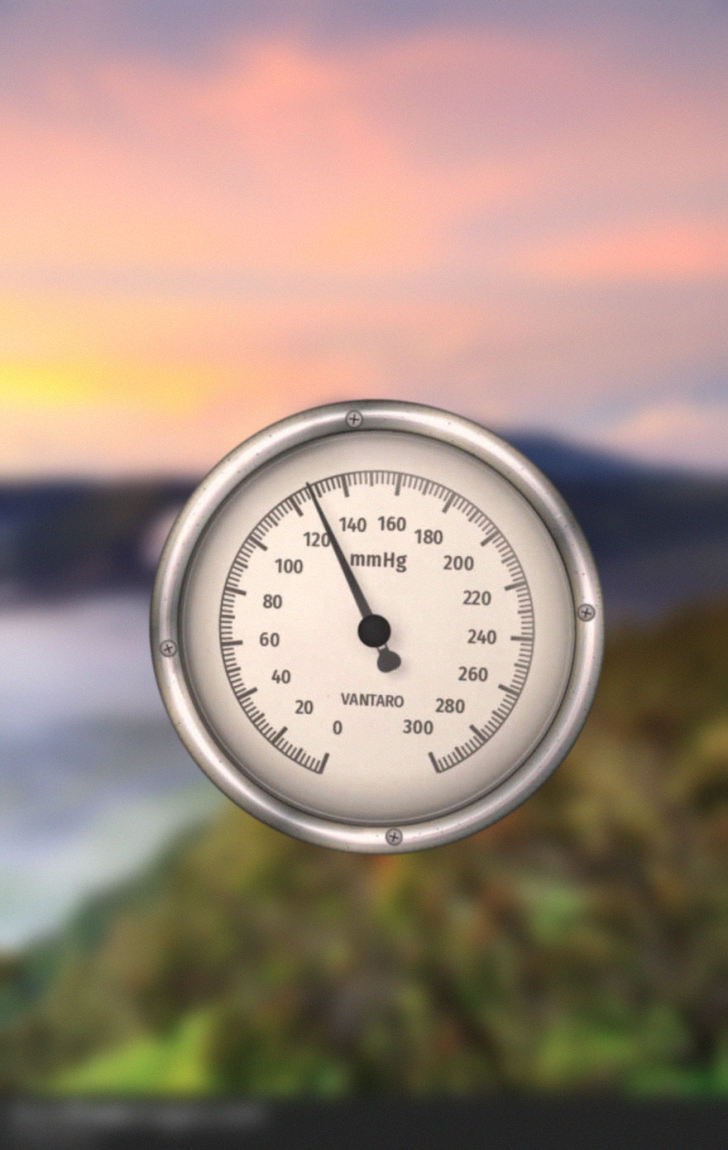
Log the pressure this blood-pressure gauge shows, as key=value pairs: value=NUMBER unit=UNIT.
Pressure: value=128 unit=mmHg
